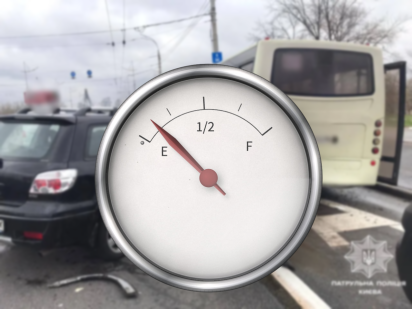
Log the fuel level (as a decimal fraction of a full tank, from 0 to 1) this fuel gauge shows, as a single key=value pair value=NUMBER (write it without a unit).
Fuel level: value=0.125
